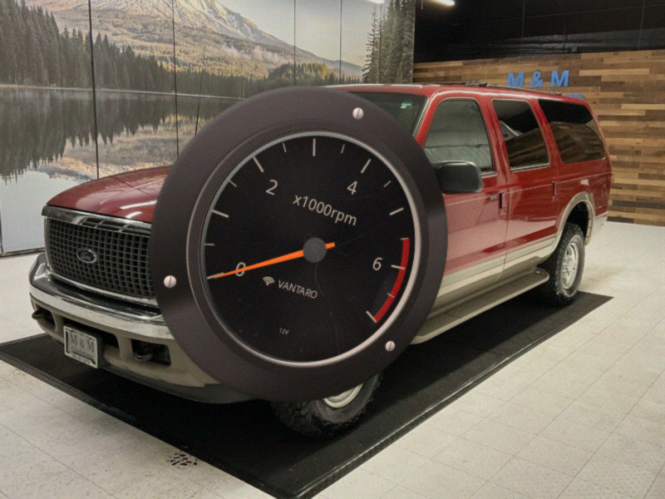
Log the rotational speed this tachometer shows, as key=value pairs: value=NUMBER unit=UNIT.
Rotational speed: value=0 unit=rpm
